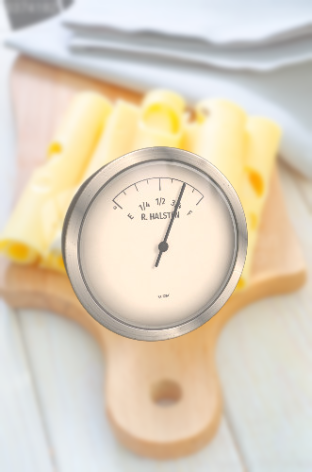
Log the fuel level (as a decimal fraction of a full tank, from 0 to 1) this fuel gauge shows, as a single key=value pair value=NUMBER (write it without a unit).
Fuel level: value=0.75
